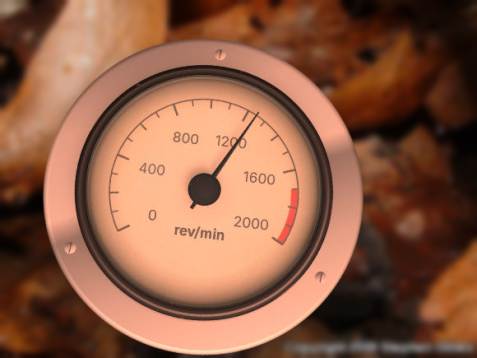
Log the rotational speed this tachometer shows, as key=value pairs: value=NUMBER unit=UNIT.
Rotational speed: value=1250 unit=rpm
